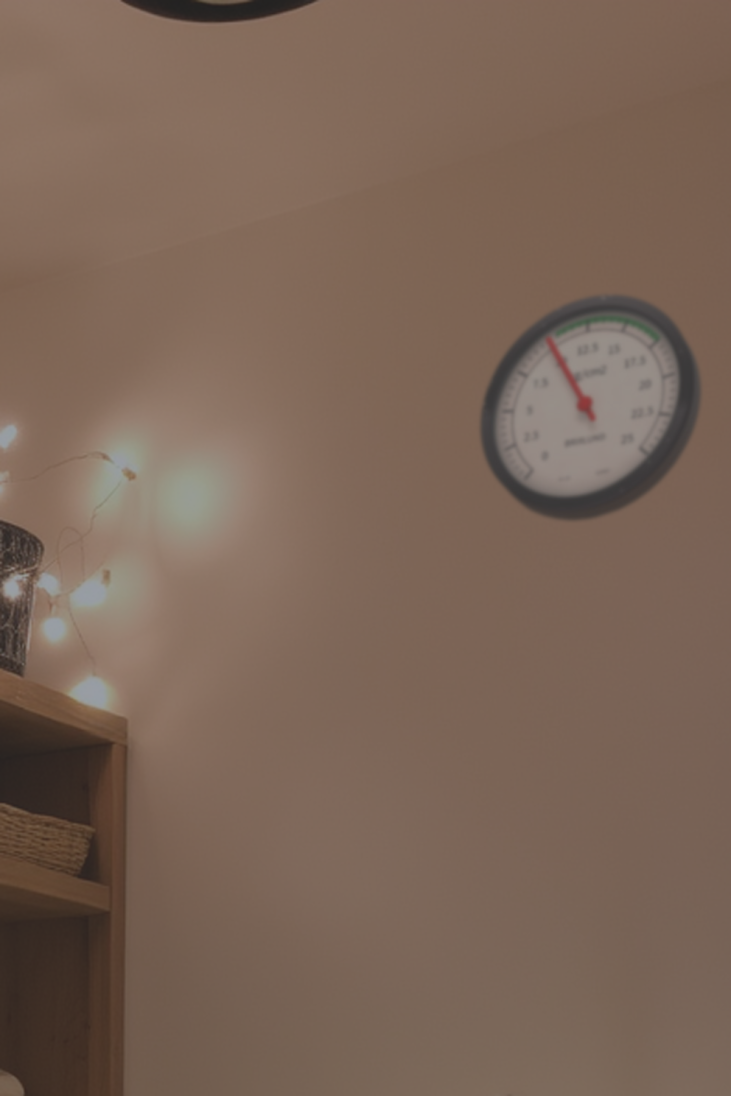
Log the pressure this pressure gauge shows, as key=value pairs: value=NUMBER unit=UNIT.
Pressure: value=10 unit=kg/cm²
